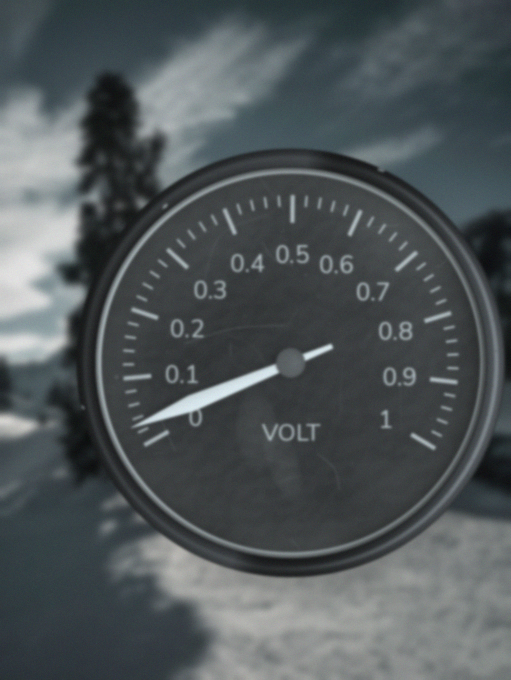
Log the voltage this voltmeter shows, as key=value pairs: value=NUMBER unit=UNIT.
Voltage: value=0.03 unit=V
